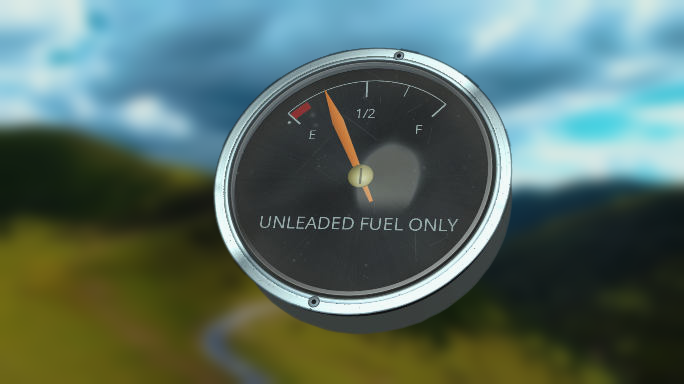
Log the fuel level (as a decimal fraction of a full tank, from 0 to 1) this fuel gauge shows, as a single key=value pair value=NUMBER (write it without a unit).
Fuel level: value=0.25
